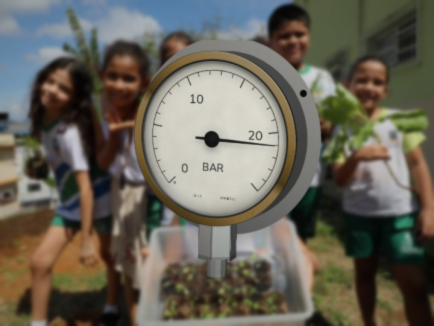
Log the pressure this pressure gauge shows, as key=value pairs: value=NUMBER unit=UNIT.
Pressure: value=21 unit=bar
